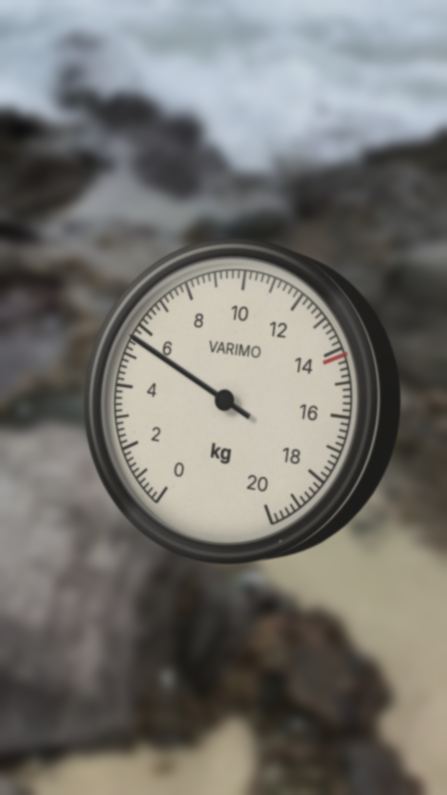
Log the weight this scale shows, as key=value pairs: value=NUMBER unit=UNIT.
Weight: value=5.6 unit=kg
